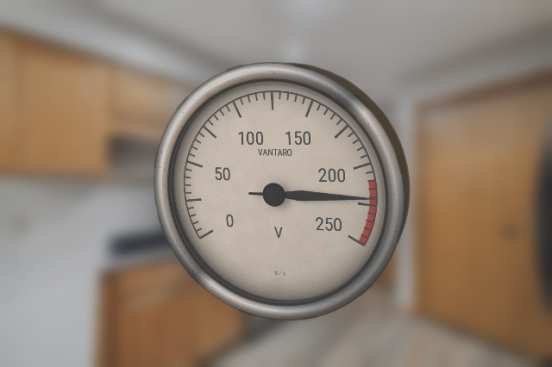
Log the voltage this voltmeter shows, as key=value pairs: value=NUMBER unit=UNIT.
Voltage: value=220 unit=V
